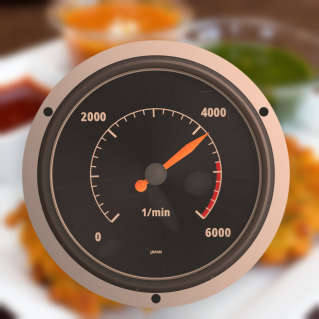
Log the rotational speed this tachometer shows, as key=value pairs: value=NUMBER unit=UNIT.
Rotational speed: value=4200 unit=rpm
